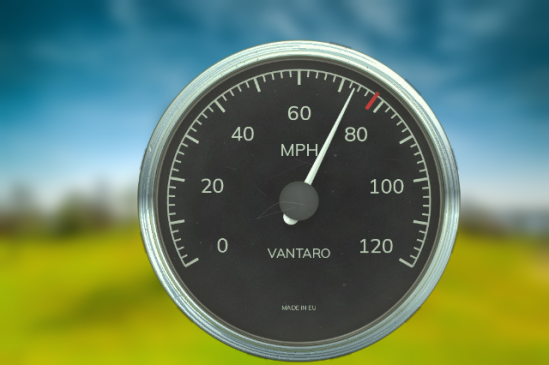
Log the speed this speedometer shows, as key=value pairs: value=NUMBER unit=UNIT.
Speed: value=73 unit=mph
